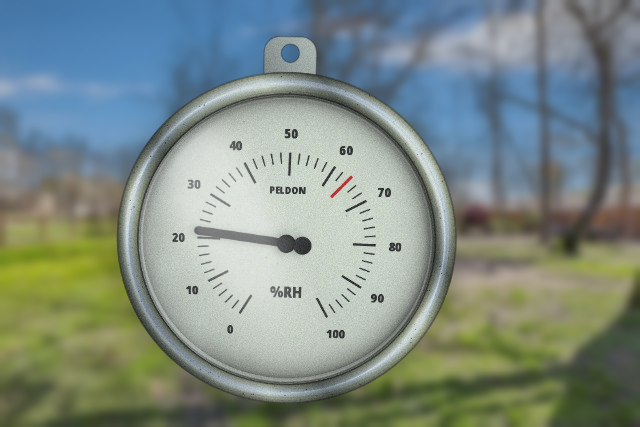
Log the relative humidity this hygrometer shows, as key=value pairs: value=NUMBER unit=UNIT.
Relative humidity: value=22 unit=%
